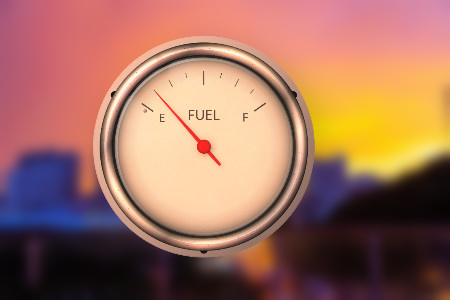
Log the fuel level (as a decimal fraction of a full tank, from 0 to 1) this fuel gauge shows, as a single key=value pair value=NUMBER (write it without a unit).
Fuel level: value=0.125
